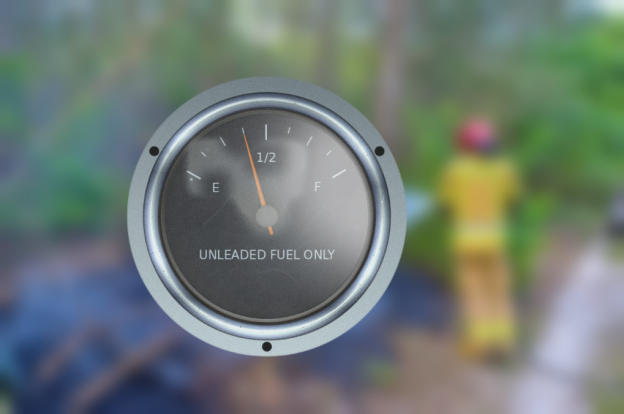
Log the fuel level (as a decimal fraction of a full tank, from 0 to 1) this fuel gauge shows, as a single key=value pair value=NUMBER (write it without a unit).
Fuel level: value=0.375
